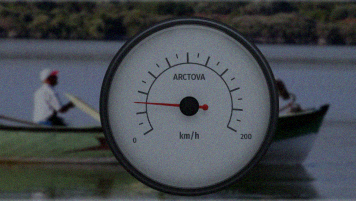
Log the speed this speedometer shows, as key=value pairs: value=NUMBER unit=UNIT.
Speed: value=30 unit=km/h
